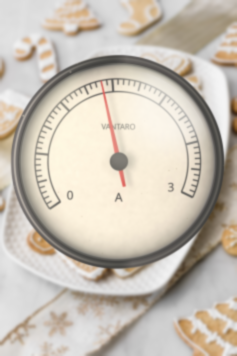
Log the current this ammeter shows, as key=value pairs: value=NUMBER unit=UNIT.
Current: value=1.4 unit=A
